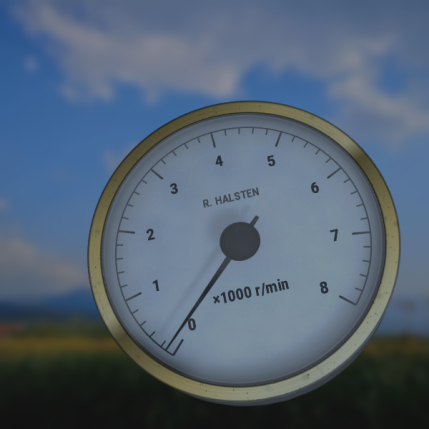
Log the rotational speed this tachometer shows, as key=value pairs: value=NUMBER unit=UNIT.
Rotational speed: value=100 unit=rpm
